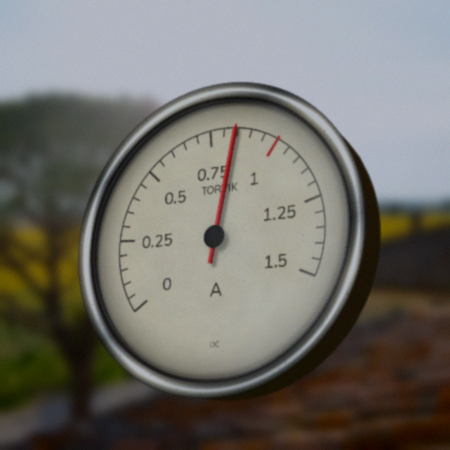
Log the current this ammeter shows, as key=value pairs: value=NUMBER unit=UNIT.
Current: value=0.85 unit=A
